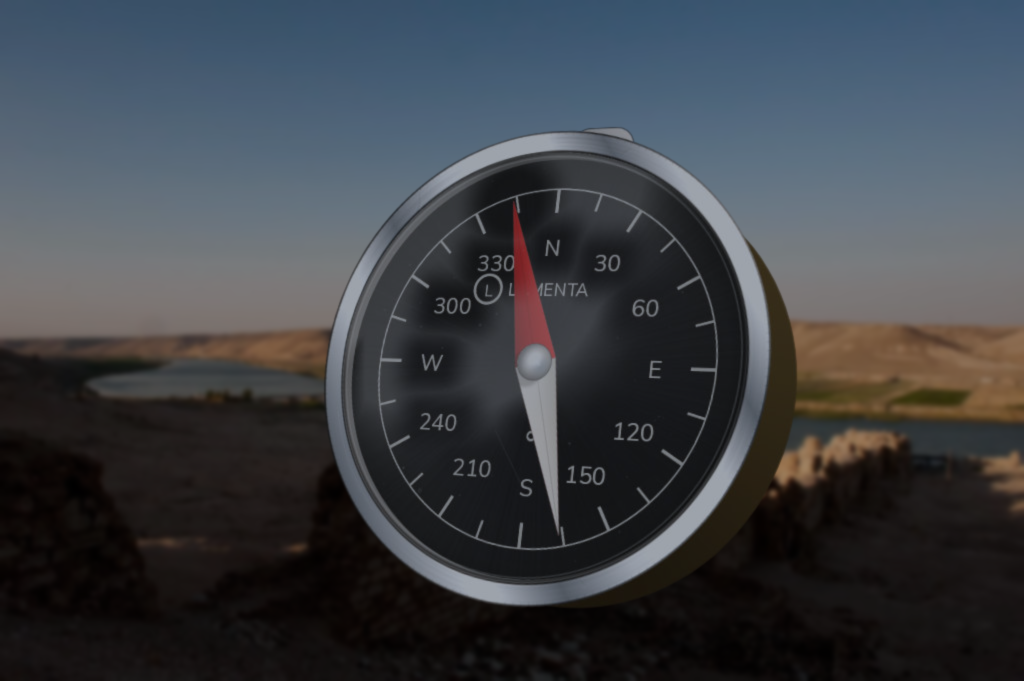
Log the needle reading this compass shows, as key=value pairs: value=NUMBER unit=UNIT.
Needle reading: value=345 unit=°
